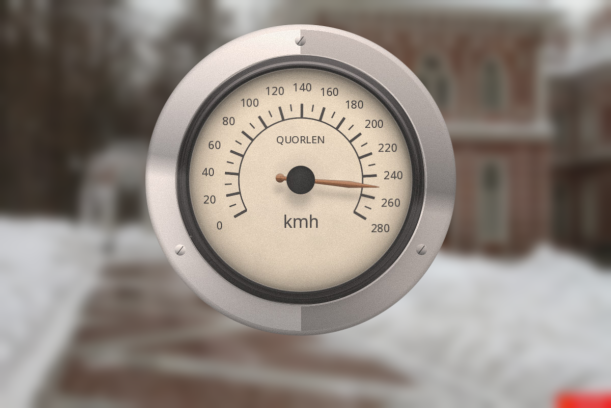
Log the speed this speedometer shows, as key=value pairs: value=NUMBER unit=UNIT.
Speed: value=250 unit=km/h
